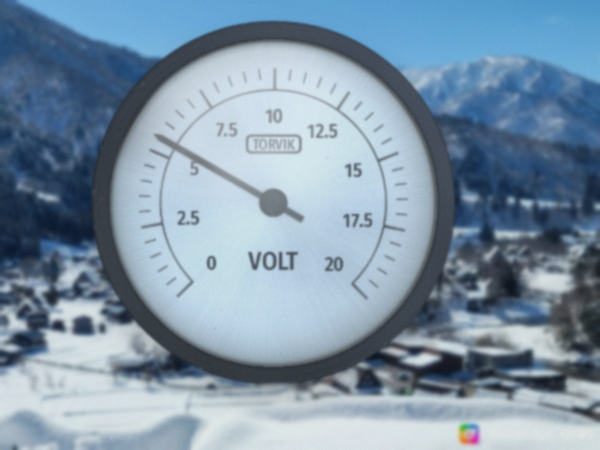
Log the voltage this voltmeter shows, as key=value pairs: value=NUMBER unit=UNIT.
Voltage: value=5.5 unit=V
